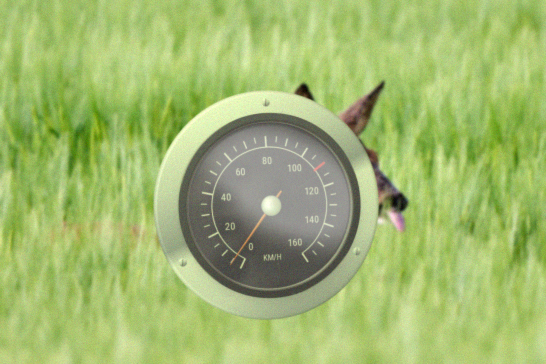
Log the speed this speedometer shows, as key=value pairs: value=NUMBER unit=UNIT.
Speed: value=5 unit=km/h
